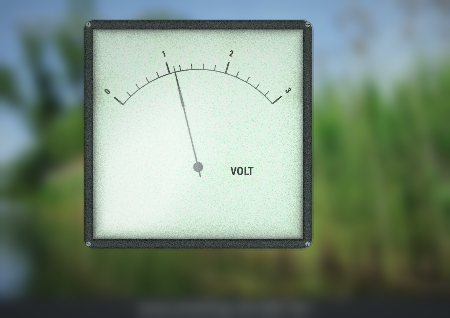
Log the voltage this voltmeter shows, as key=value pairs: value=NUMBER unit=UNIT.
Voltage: value=1.1 unit=V
